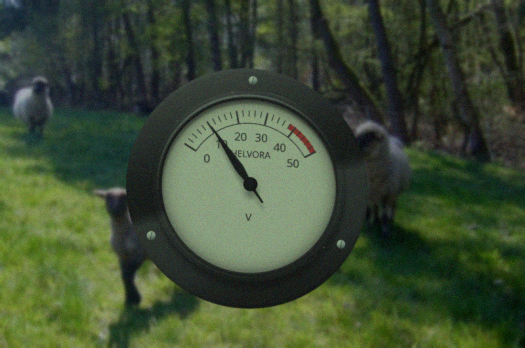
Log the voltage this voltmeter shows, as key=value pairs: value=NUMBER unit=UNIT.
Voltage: value=10 unit=V
